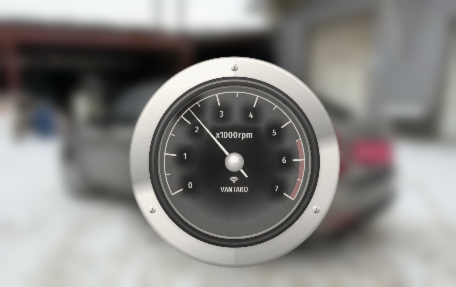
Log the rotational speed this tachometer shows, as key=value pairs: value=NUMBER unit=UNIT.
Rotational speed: value=2250 unit=rpm
